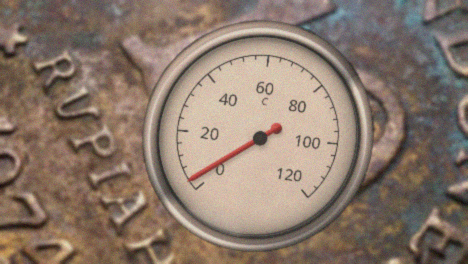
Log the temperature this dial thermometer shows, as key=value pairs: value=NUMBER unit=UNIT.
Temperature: value=4 unit=°C
